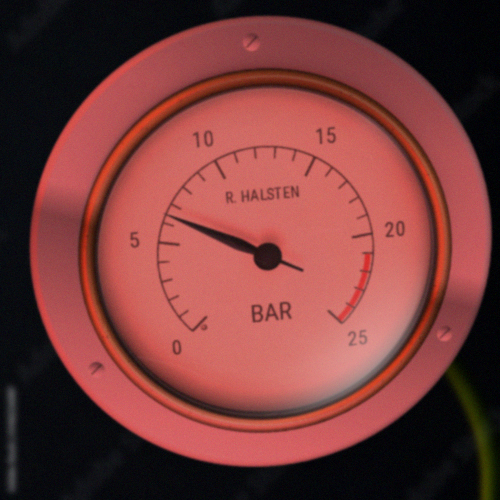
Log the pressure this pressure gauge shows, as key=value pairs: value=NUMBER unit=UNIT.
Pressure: value=6.5 unit=bar
